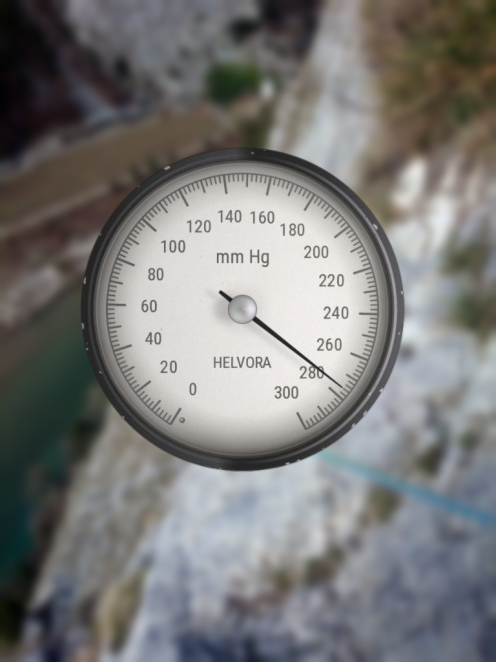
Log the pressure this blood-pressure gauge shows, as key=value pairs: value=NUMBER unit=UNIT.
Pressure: value=276 unit=mmHg
